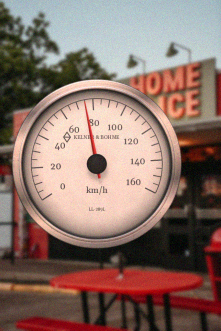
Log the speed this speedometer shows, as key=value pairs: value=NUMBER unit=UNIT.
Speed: value=75 unit=km/h
